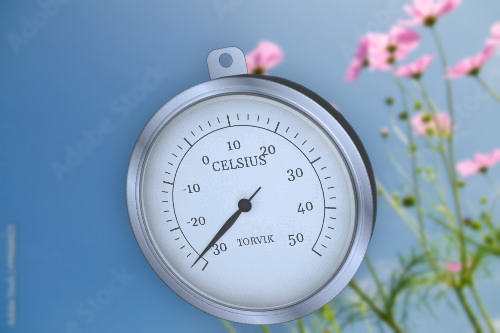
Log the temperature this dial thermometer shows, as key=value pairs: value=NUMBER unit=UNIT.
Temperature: value=-28 unit=°C
